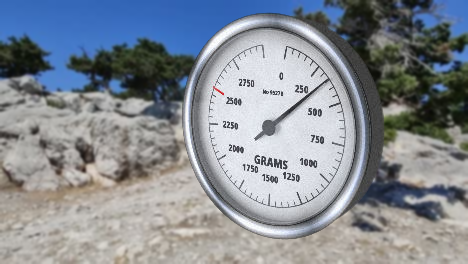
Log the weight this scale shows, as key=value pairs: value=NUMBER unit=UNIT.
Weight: value=350 unit=g
